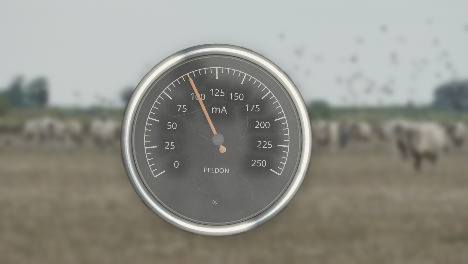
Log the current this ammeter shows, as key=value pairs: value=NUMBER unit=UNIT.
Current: value=100 unit=mA
